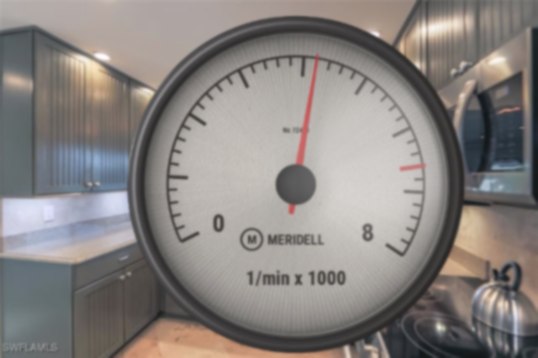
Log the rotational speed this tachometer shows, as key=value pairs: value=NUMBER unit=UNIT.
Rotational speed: value=4200 unit=rpm
